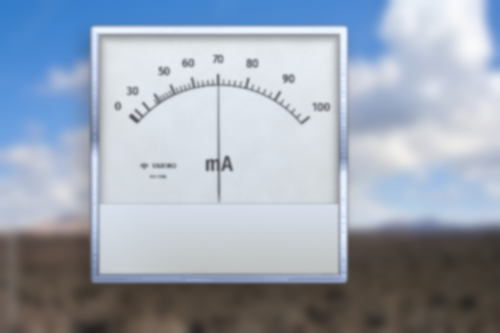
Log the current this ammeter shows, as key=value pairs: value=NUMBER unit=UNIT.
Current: value=70 unit=mA
